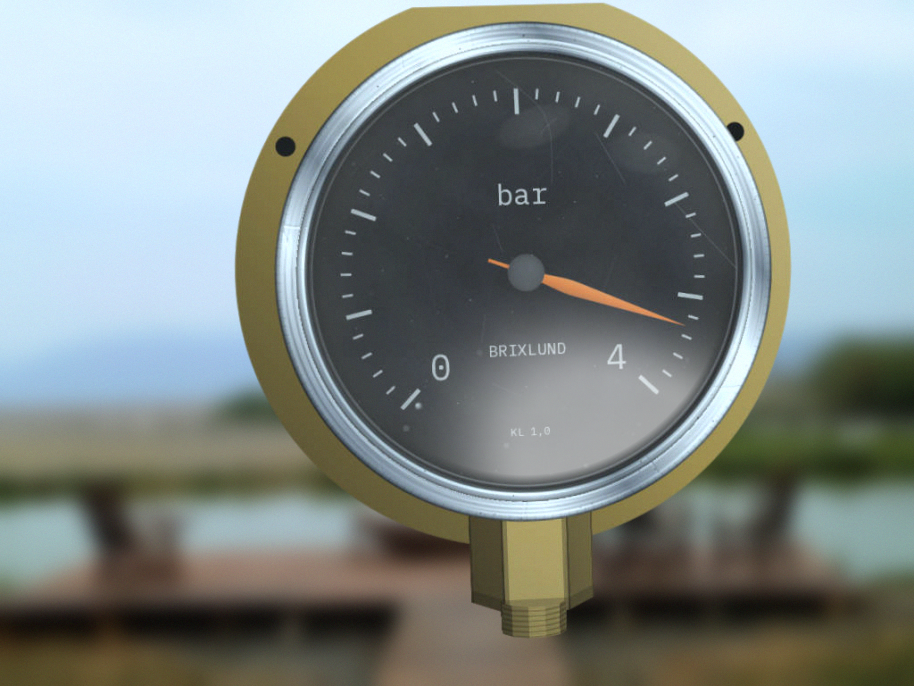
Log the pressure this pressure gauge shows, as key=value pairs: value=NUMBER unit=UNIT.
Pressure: value=3.65 unit=bar
